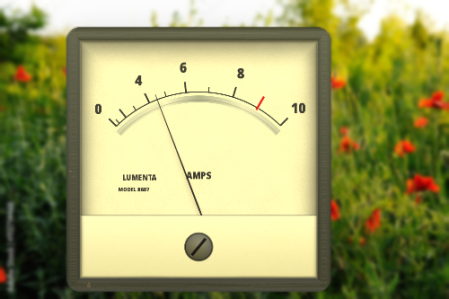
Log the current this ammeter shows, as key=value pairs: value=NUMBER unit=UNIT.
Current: value=4.5 unit=A
